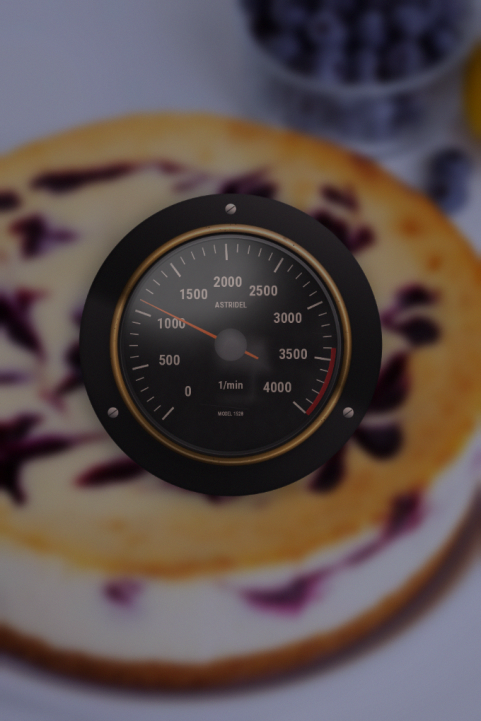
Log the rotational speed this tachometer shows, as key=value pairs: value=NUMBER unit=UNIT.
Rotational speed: value=1100 unit=rpm
